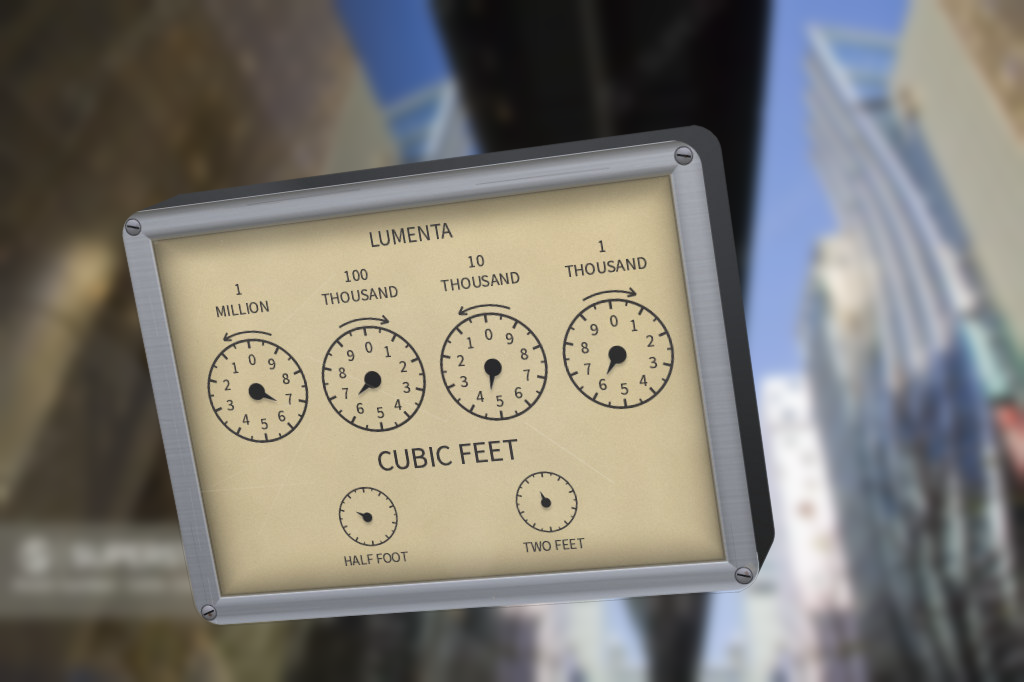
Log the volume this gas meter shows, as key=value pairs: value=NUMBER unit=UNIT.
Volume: value=664600 unit=ft³
